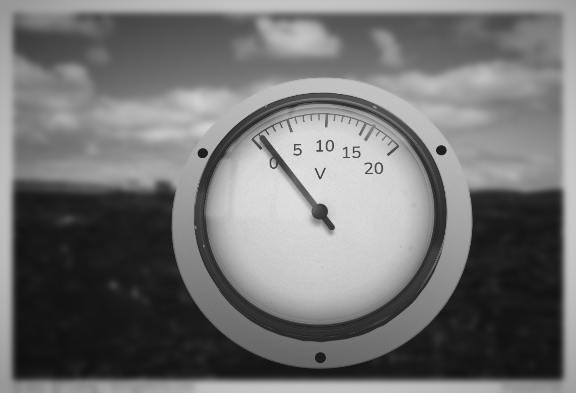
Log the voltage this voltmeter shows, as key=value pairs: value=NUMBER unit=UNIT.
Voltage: value=1 unit=V
